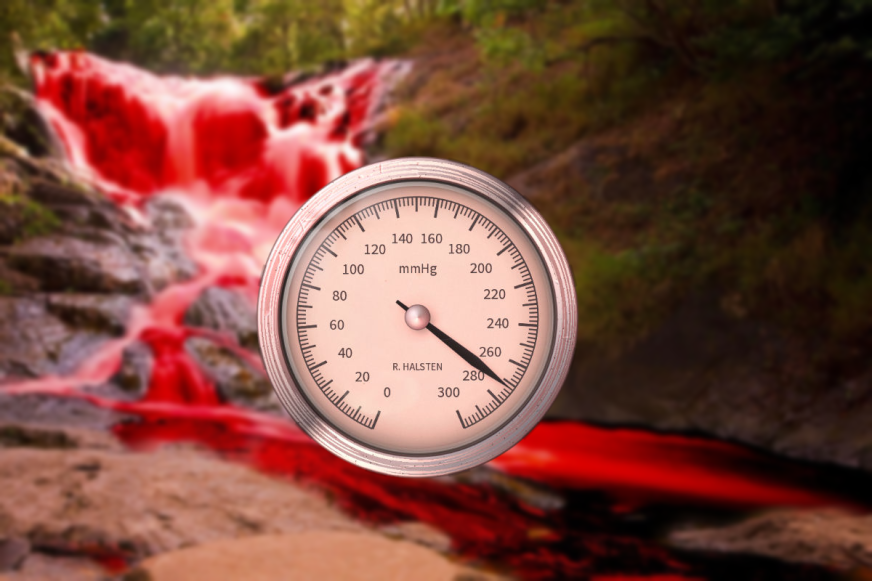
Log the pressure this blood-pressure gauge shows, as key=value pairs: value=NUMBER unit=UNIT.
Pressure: value=272 unit=mmHg
